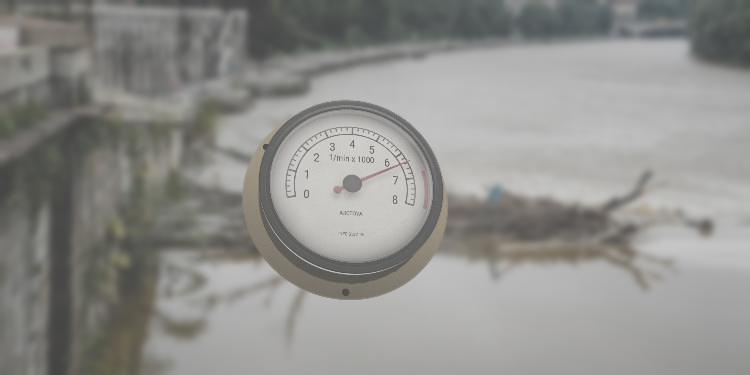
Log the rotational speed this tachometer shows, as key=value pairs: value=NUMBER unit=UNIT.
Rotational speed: value=6400 unit=rpm
